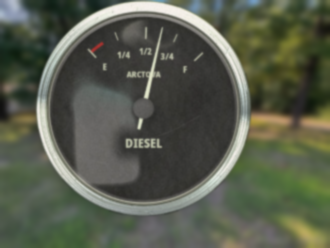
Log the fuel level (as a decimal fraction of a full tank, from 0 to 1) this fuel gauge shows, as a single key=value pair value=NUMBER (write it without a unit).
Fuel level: value=0.625
